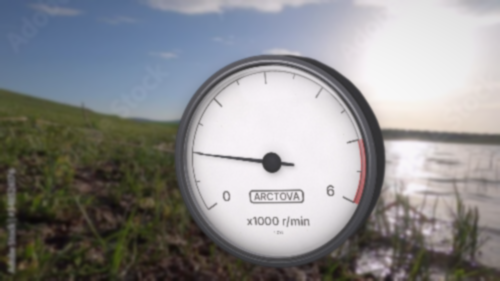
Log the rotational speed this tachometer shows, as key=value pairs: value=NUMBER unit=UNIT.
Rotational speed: value=1000 unit=rpm
